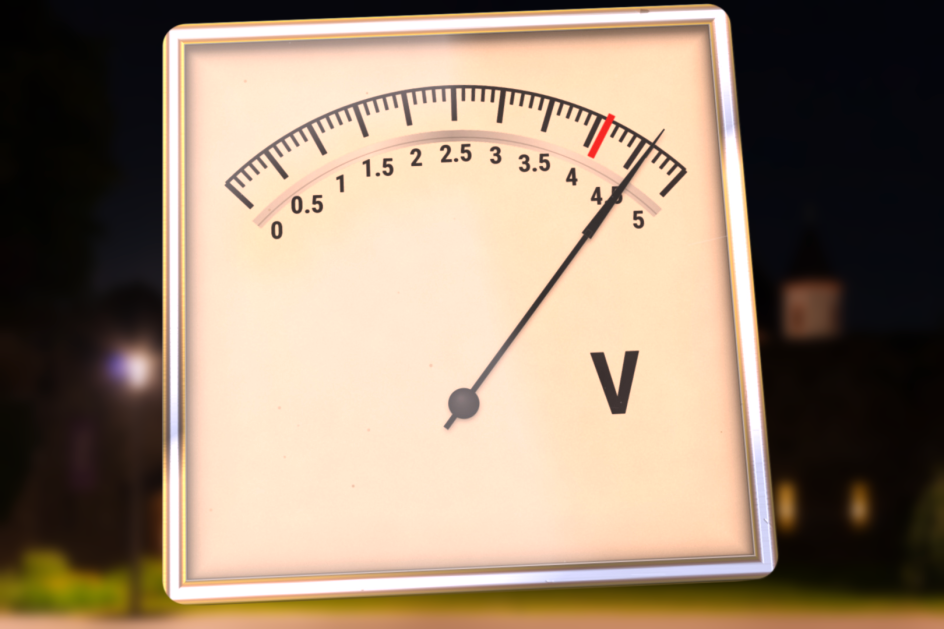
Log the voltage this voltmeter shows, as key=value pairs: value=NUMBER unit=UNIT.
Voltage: value=4.6 unit=V
